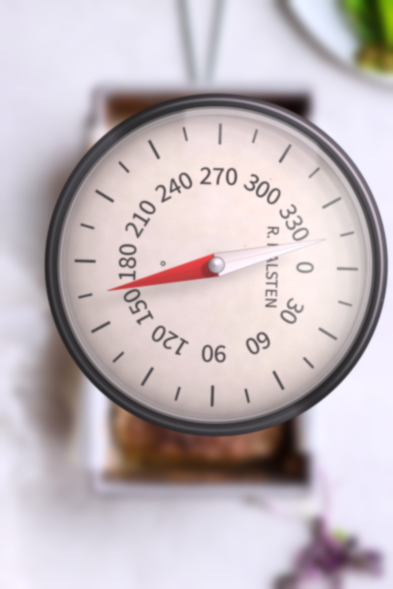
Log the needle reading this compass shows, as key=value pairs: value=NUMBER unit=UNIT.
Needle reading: value=165 unit=°
